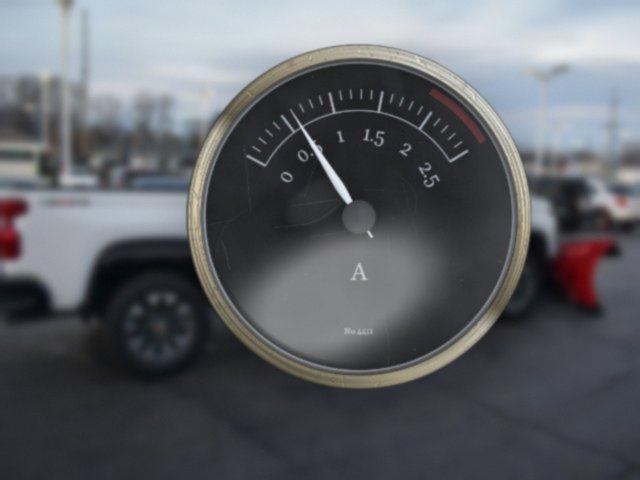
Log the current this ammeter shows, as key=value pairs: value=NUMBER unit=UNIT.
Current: value=0.6 unit=A
